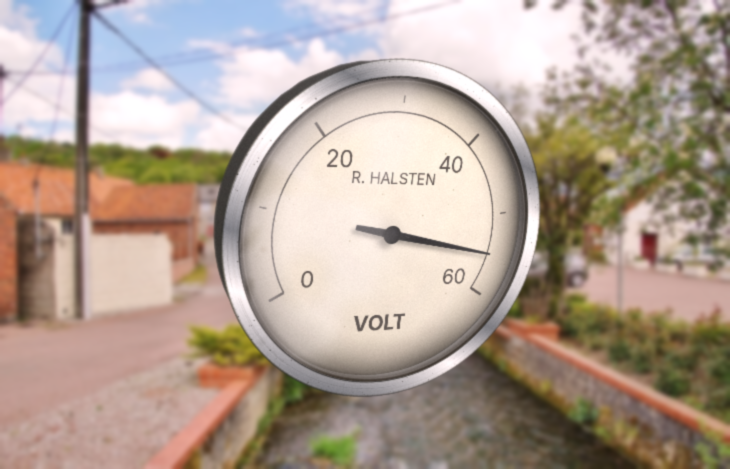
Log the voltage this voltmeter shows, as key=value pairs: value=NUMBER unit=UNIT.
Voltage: value=55 unit=V
